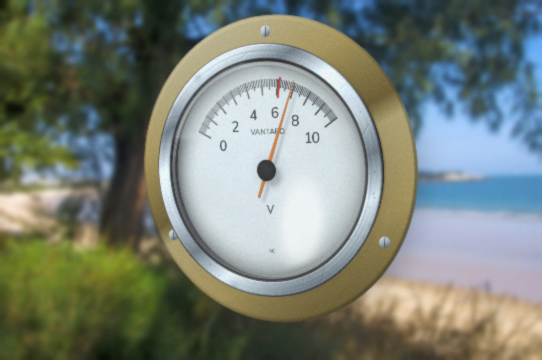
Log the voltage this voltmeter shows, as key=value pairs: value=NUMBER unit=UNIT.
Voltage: value=7 unit=V
